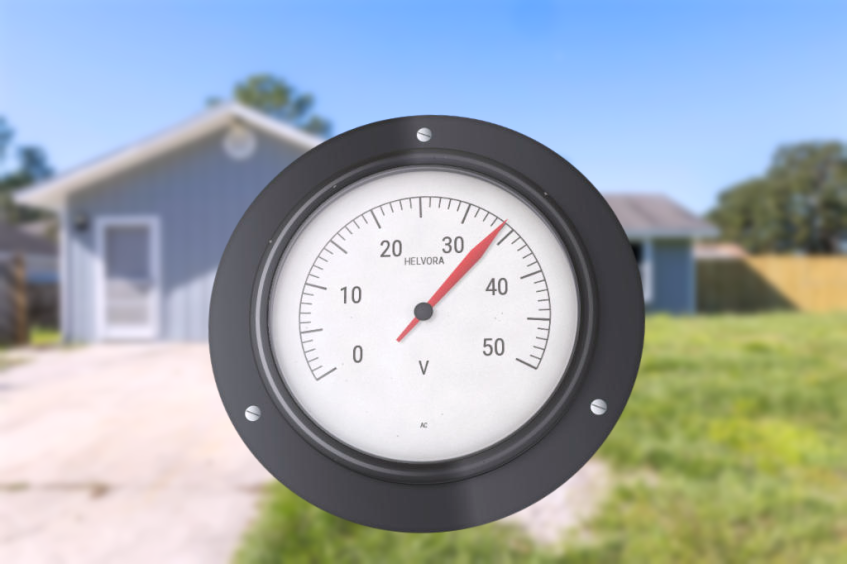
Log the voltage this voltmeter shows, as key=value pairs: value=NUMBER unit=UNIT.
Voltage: value=34 unit=V
